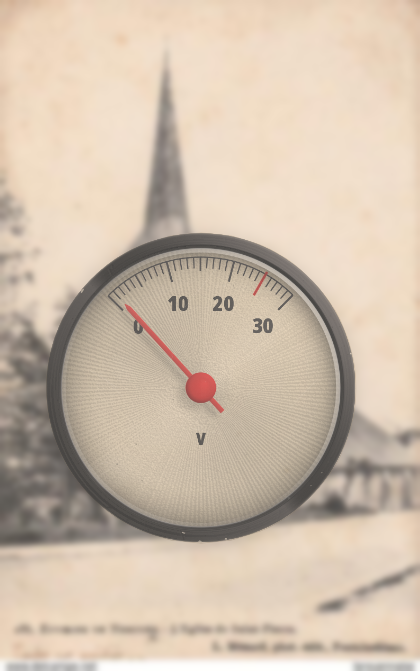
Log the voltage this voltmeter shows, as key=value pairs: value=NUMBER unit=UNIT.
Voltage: value=1 unit=V
